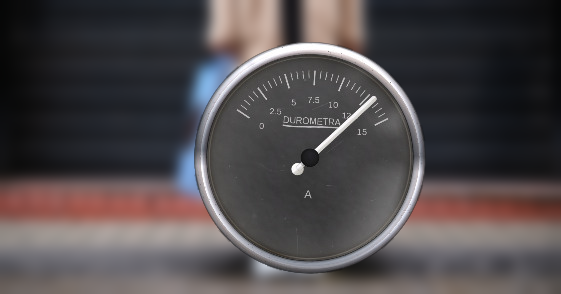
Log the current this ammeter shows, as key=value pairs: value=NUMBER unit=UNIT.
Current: value=13 unit=A
